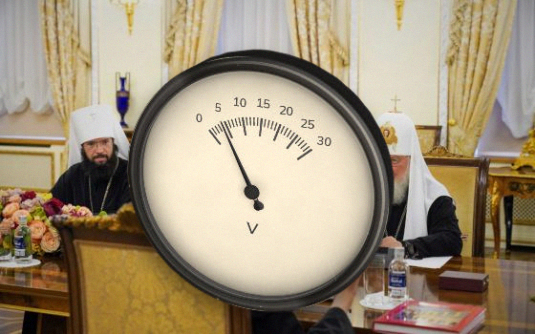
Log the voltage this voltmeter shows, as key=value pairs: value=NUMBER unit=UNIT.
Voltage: value=5 unit=V
